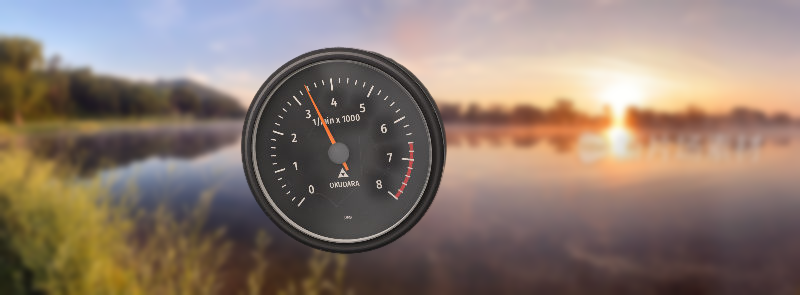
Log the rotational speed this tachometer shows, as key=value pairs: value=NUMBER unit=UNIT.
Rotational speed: value=3400 unit=rpm
